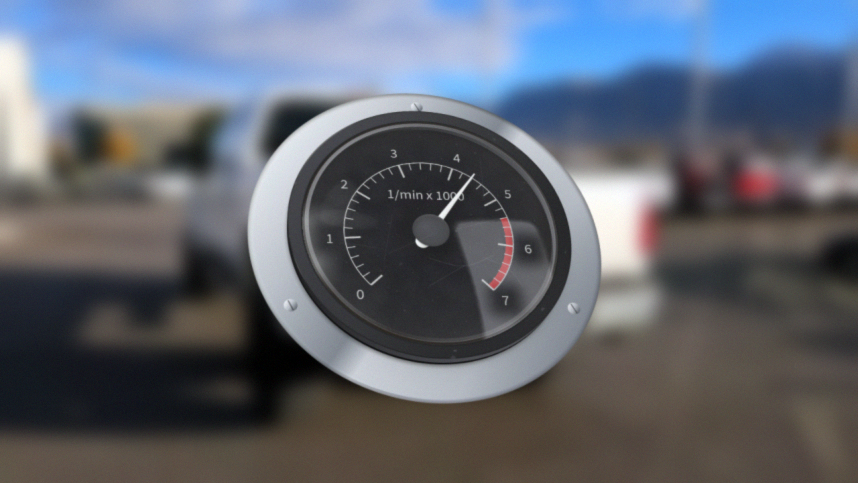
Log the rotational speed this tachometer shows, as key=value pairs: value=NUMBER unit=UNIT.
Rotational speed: value=4400 unit=rpm
